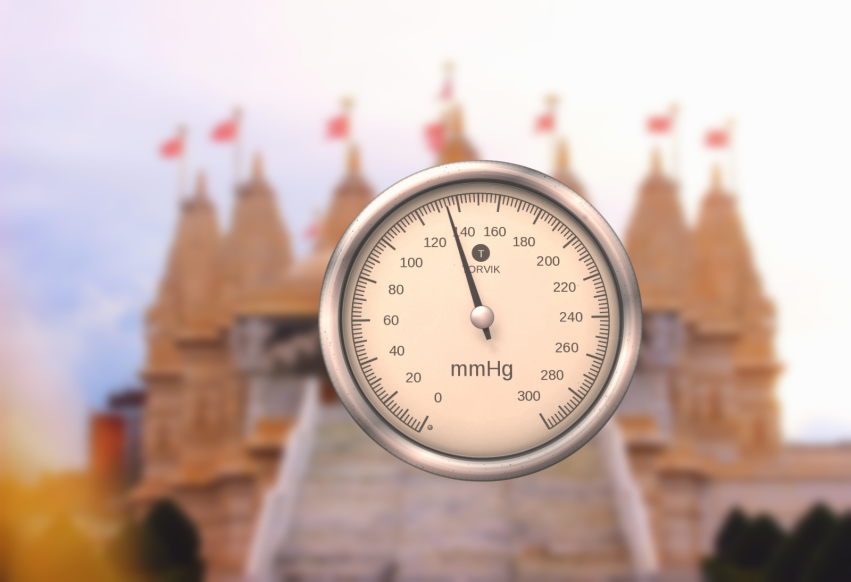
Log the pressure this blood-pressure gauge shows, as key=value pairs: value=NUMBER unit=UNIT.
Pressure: value=134 unit=mmHg
